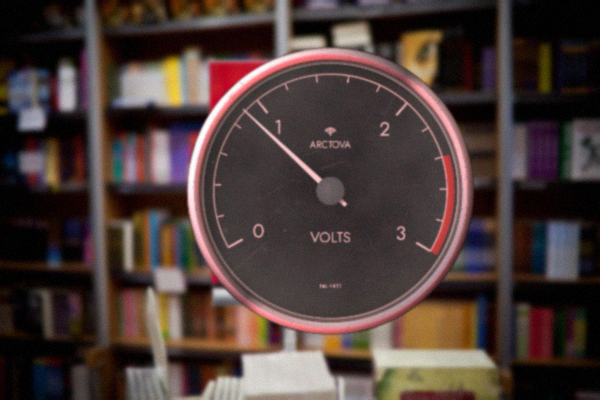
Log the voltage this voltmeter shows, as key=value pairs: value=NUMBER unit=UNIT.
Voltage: value=0.9 unit=V
